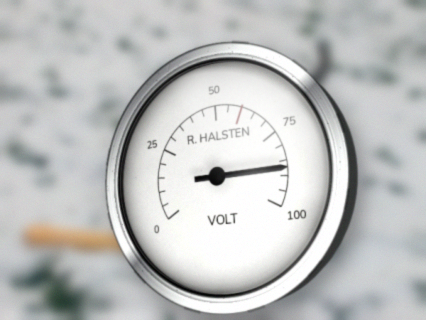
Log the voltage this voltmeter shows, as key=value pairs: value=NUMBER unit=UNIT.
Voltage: value=87.5 unit=V
